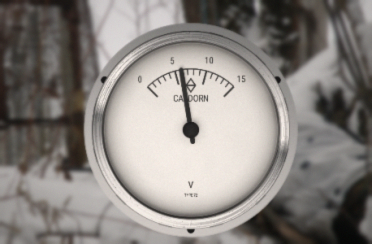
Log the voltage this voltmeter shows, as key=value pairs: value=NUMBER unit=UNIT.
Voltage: value=6 unit=V
